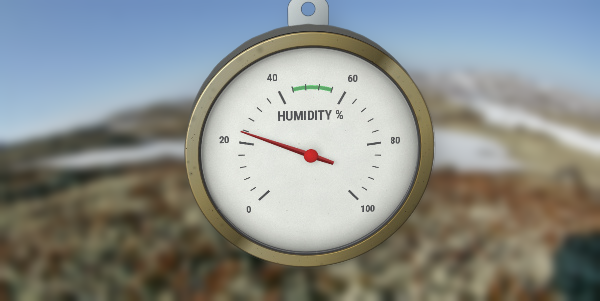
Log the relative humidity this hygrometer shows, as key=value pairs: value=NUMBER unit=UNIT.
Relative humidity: value=24 unit=%
